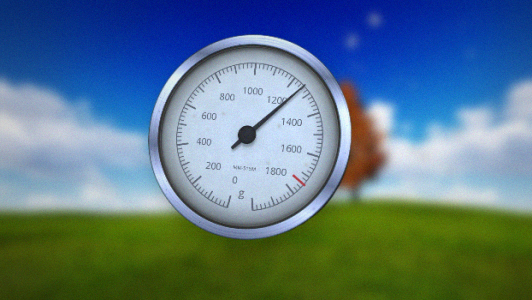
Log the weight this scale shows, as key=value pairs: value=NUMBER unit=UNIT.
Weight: value=1260 unit=g
